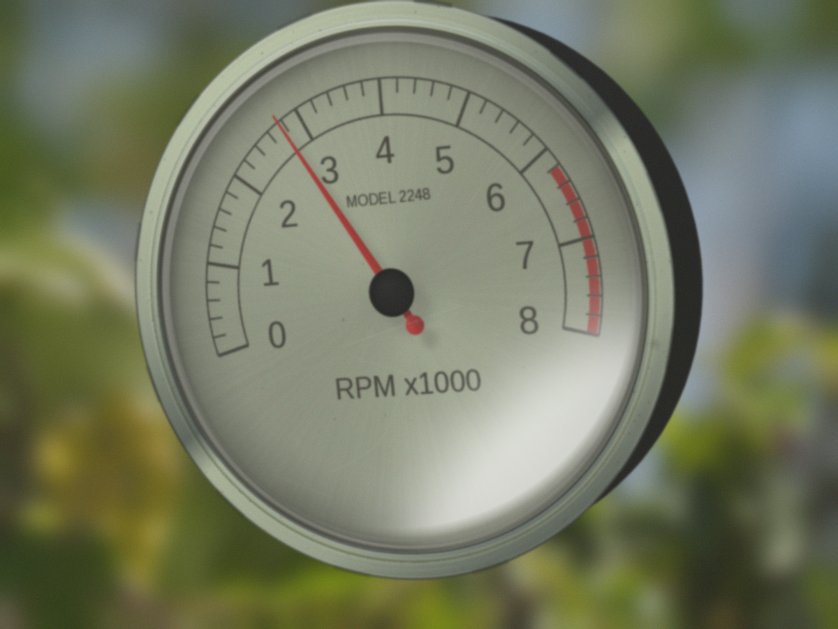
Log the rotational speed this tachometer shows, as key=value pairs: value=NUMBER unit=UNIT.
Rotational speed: value=2800 unit=rpm
